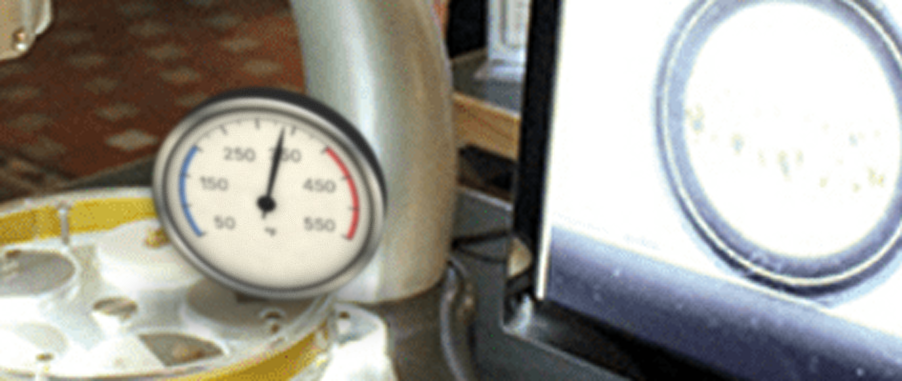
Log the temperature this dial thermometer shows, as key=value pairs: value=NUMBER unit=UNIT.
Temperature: value=337.5 unit=°F
